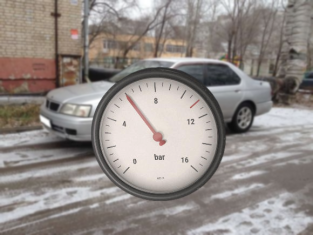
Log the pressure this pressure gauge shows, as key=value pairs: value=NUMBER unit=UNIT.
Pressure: value=6 unit=bar
